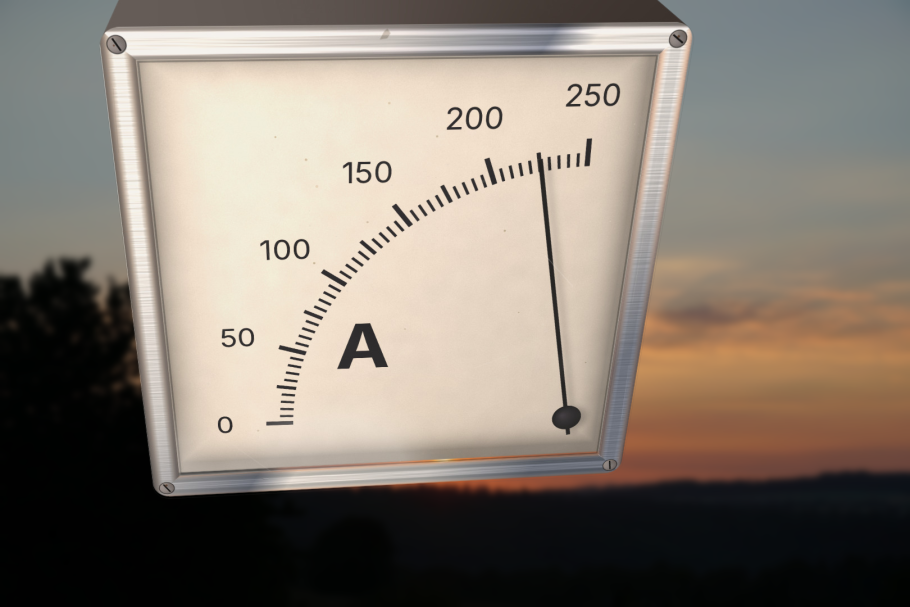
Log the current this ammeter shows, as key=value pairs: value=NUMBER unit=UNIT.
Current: value=225 unit=A
